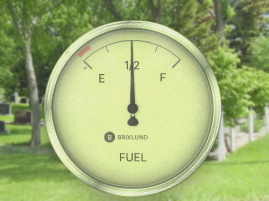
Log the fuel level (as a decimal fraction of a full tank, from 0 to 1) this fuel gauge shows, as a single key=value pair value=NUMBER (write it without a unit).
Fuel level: value=0.5
